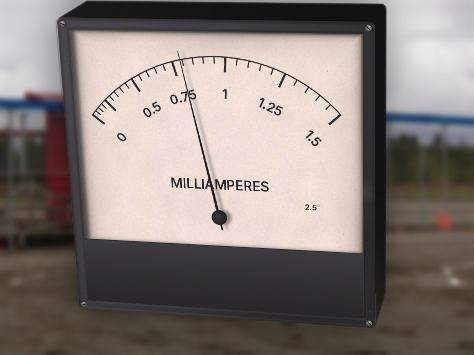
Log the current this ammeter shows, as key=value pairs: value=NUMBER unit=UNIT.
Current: value=0.8 unit=mA
